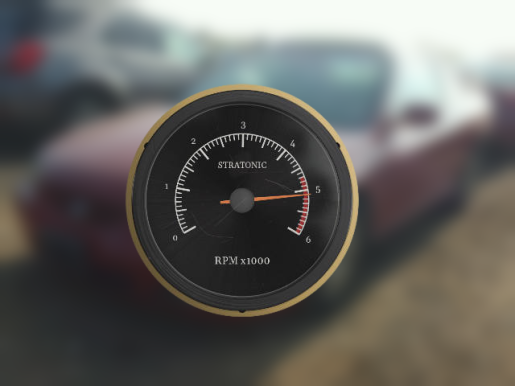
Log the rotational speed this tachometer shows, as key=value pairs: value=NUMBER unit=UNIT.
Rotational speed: value=5100 unit=rpm
